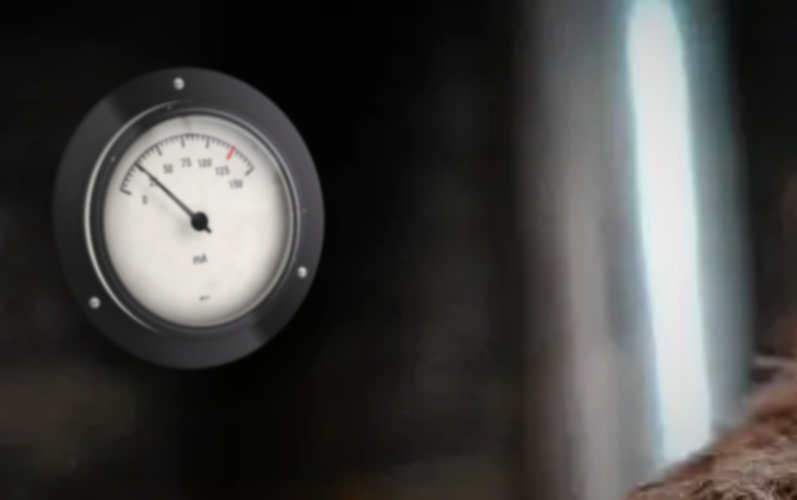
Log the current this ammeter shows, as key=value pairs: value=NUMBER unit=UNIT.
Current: value=25 unit=mA
